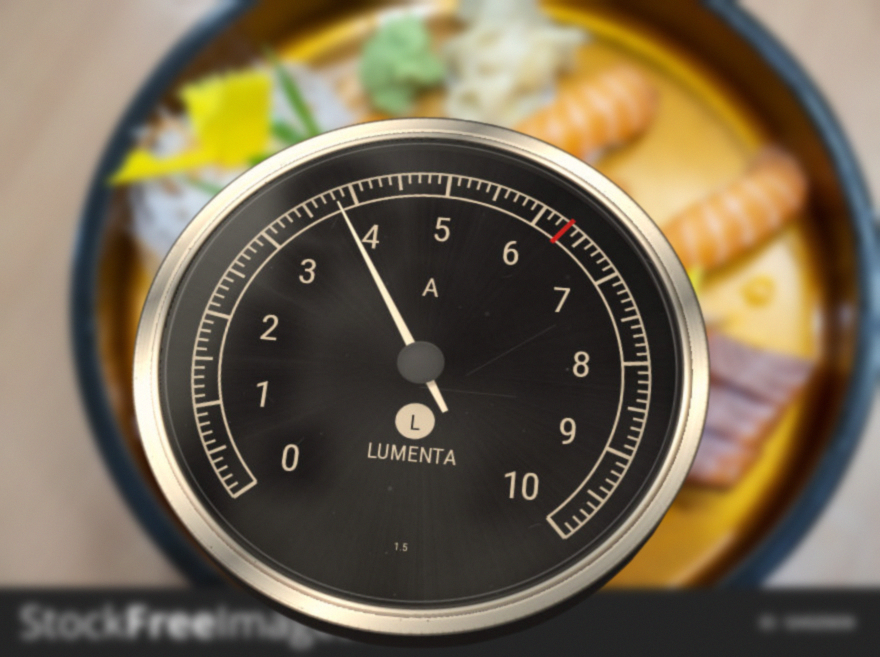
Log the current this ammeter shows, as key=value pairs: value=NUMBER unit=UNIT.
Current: value=3.8 unit=A
